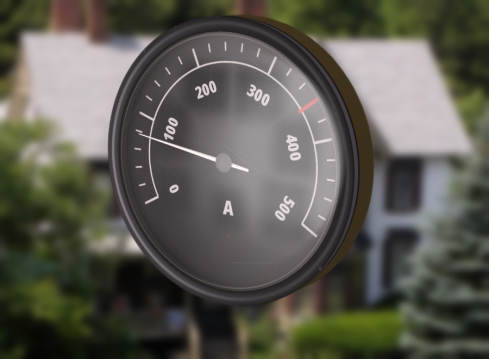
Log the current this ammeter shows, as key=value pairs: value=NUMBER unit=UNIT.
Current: value=80 unit=A
